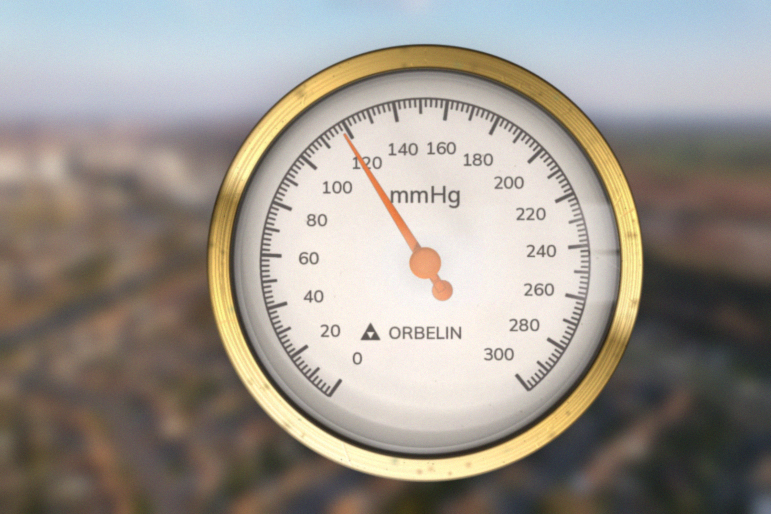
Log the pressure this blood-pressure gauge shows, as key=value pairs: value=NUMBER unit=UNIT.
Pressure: value=118 unit=mmHg
